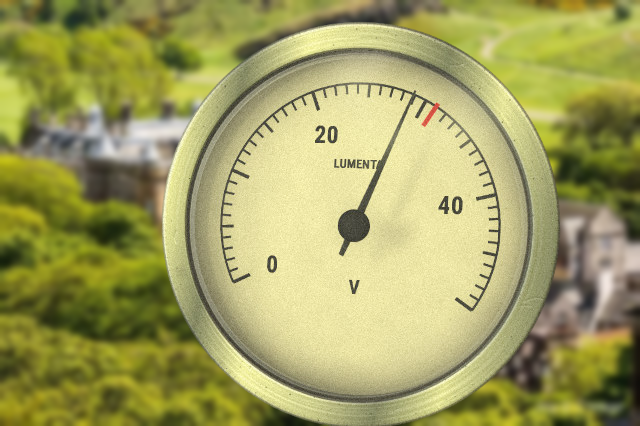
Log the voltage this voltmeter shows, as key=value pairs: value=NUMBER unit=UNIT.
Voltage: value=29 unit=V
